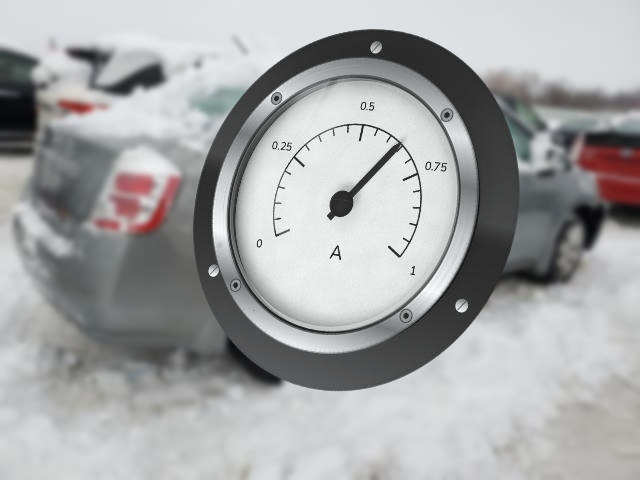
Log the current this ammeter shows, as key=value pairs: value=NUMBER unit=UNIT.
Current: value=0.65 unit=A
